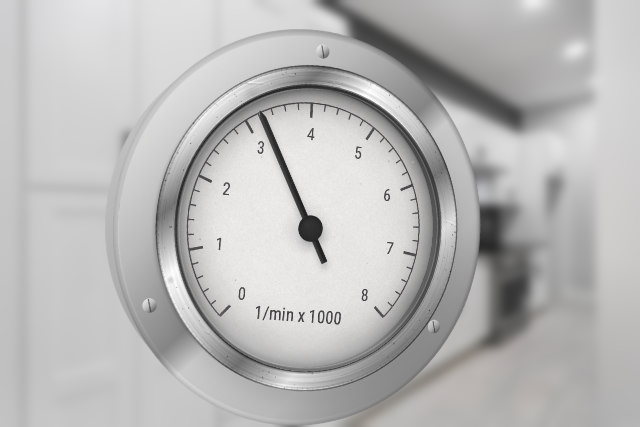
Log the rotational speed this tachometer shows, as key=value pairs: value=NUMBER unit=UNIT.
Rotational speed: value=3200 unit=rpm
